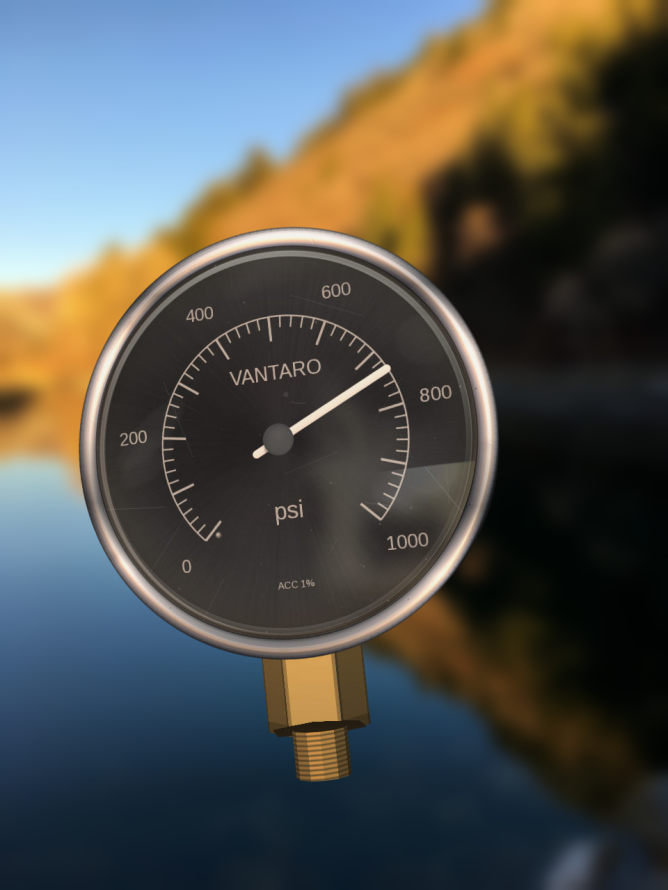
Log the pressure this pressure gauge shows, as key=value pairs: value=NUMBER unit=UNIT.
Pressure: value=740 unit=psi
